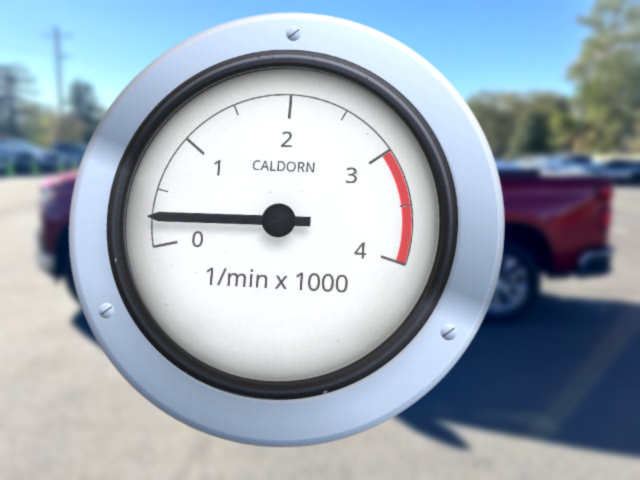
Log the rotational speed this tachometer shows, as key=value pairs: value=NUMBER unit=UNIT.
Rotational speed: value=250 unit=rpm
